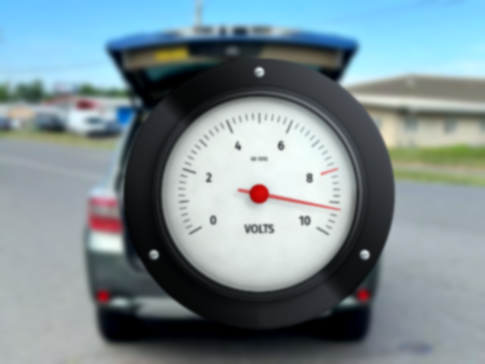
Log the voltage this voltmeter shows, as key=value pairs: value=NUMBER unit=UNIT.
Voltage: value=9.2 unit=V
